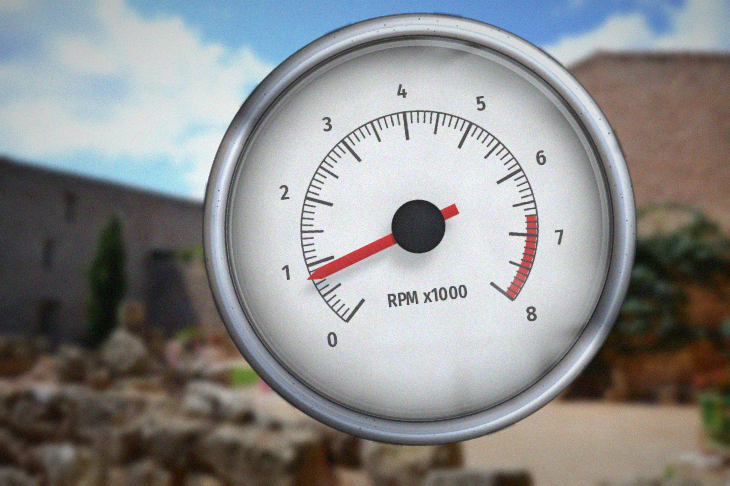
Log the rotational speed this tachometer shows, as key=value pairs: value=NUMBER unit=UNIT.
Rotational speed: value=800 unit=rpm
